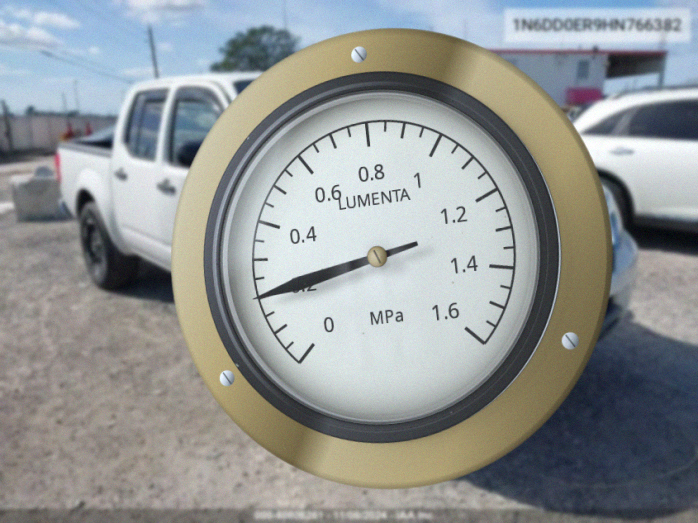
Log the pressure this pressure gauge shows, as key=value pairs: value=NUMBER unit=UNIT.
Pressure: value=0.2 unit=MPa
